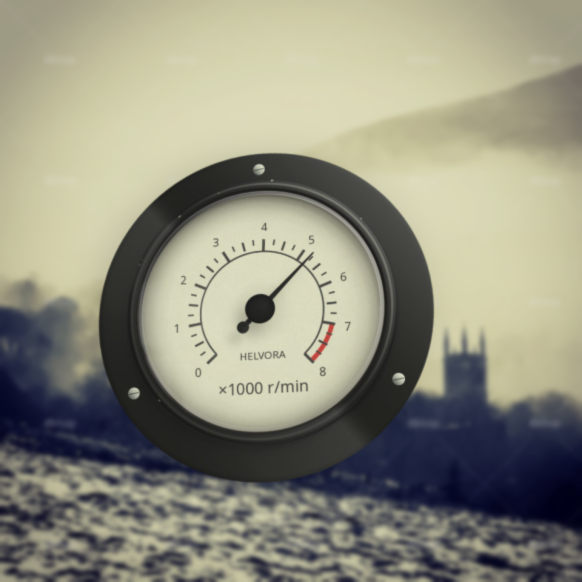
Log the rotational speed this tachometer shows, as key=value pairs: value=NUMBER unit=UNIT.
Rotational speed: value=5250 unit=rpm
